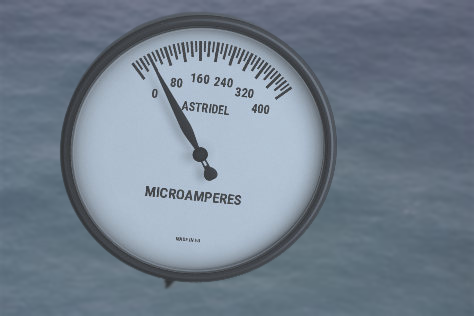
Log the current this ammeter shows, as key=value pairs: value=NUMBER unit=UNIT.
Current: value=40 unit=µA
